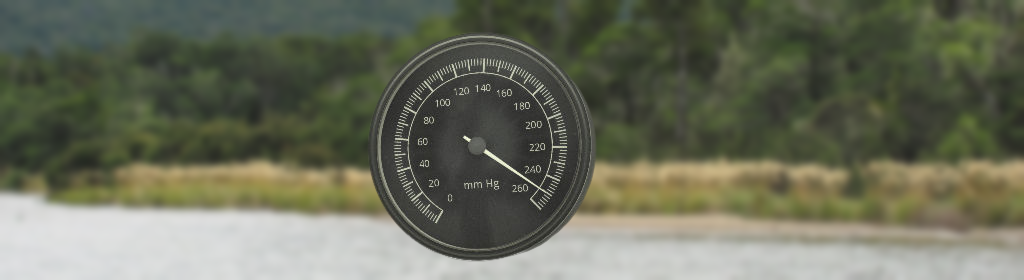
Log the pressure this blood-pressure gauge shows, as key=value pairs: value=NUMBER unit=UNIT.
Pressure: value=250 unit=mmHg
